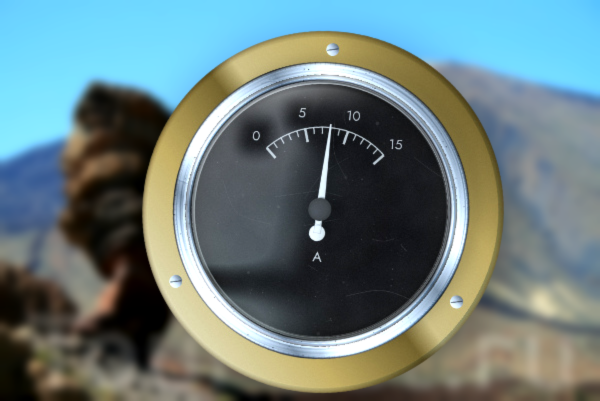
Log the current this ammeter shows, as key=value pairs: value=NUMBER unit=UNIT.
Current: value=8 unit=A
